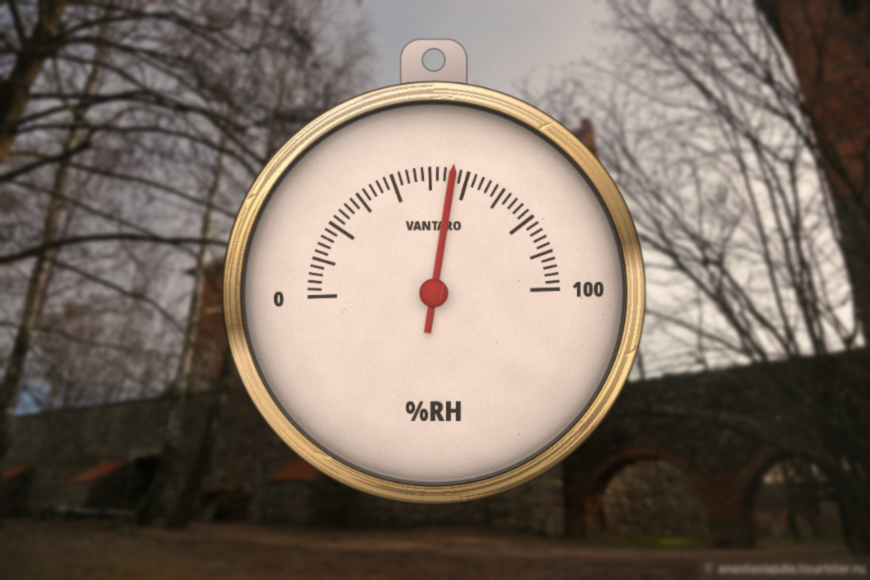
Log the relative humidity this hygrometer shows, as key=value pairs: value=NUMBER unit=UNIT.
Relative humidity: value=56 unit=%
